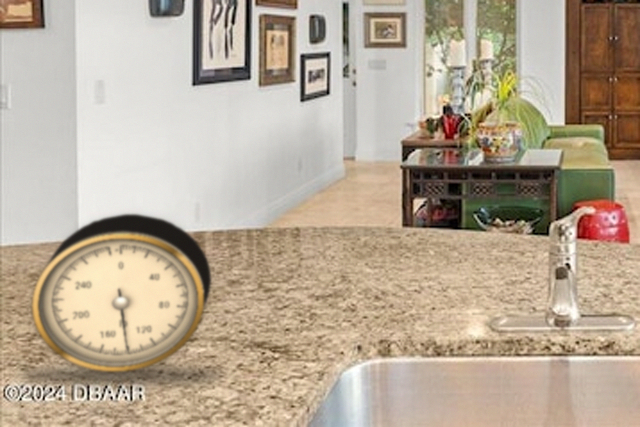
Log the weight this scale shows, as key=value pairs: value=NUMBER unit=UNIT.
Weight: value=140 unit=lb
